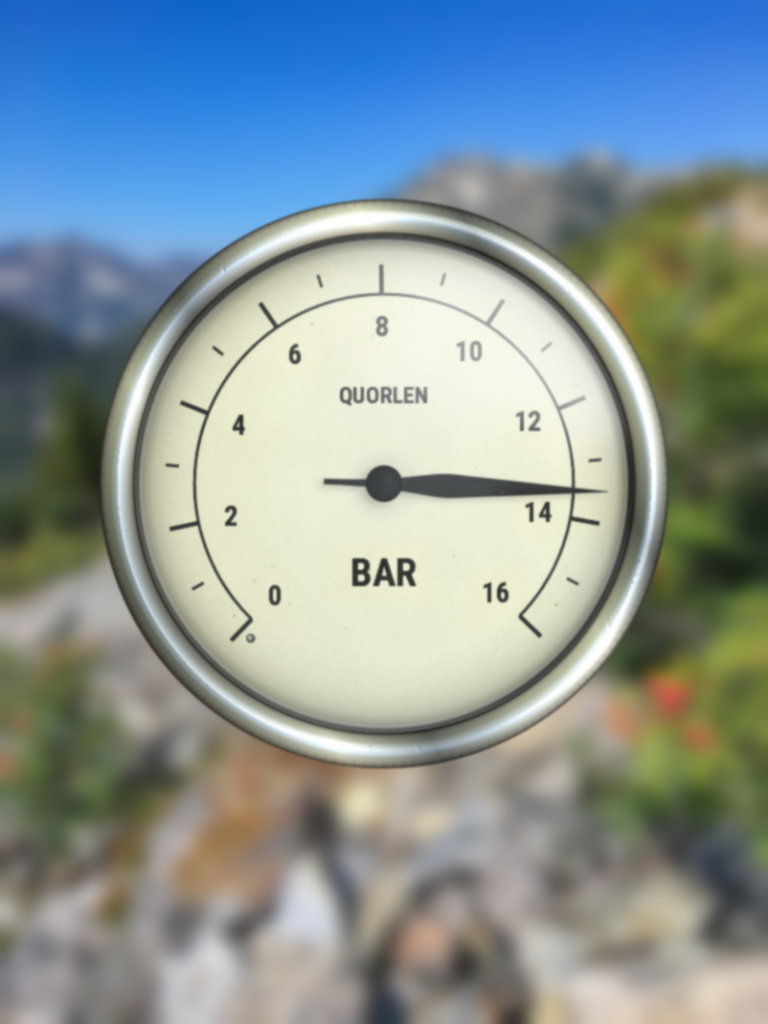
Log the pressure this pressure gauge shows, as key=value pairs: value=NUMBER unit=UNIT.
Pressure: value=13.5 unit=bar
